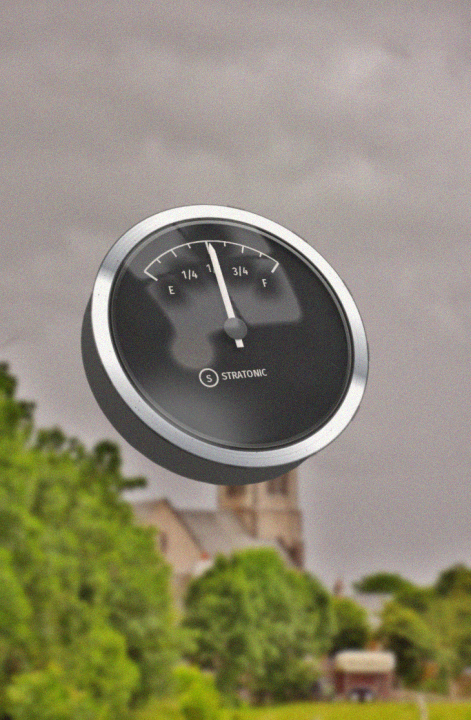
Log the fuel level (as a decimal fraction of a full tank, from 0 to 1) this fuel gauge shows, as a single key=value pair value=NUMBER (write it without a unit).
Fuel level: value=0.5
